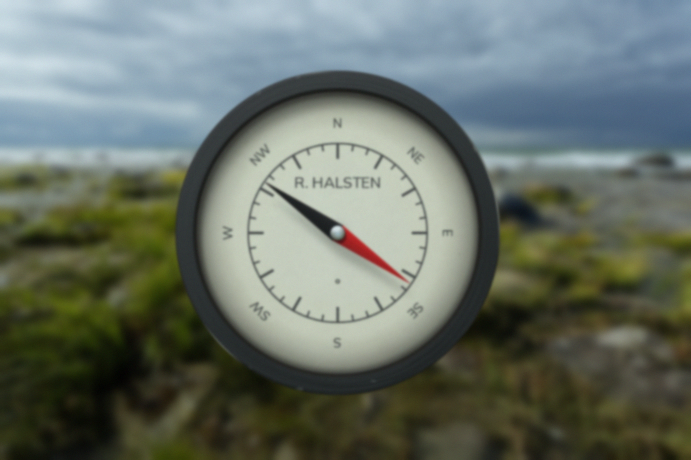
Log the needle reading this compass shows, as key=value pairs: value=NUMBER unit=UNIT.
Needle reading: value=125 unit=°
